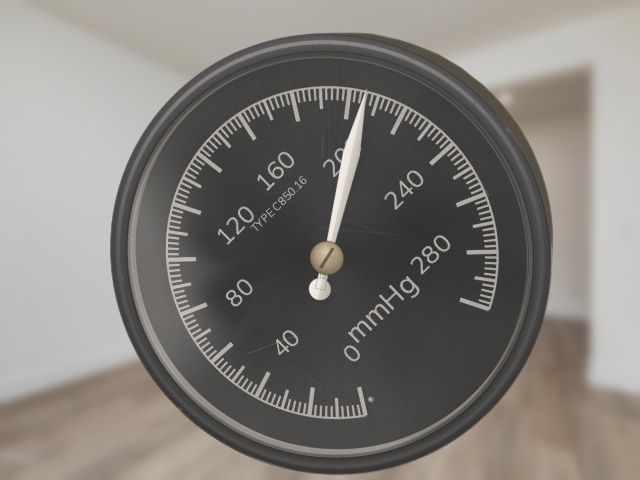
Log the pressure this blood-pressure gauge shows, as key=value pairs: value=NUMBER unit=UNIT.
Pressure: value=206 unit=mmHg
